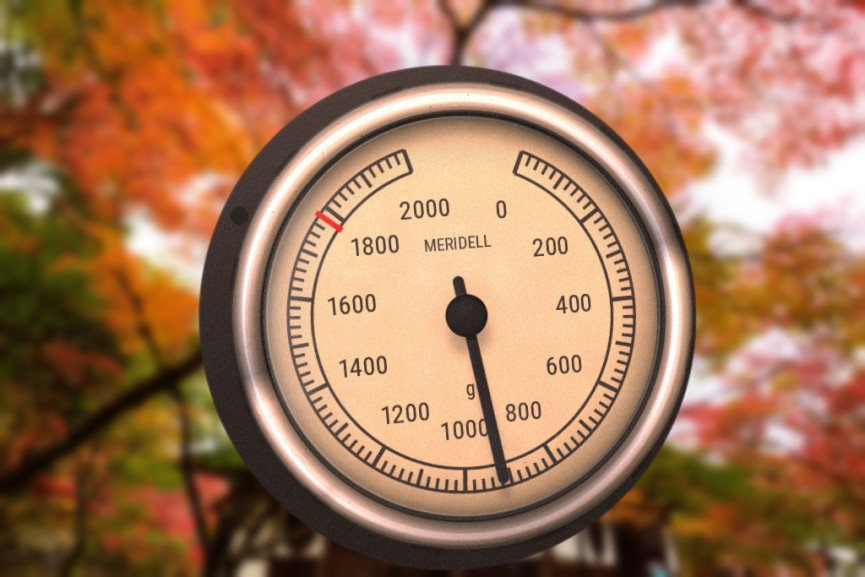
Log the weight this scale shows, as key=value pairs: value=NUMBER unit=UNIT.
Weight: value=920 unit=g
